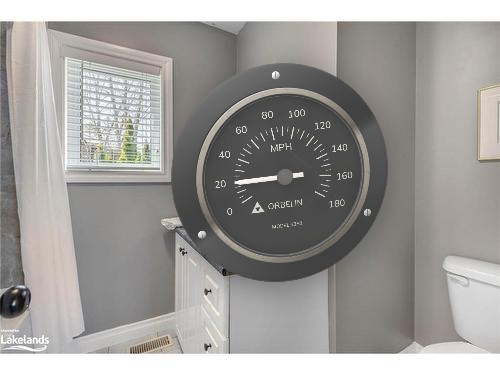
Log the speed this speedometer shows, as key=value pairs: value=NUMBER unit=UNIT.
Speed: value=20 unit=mph
